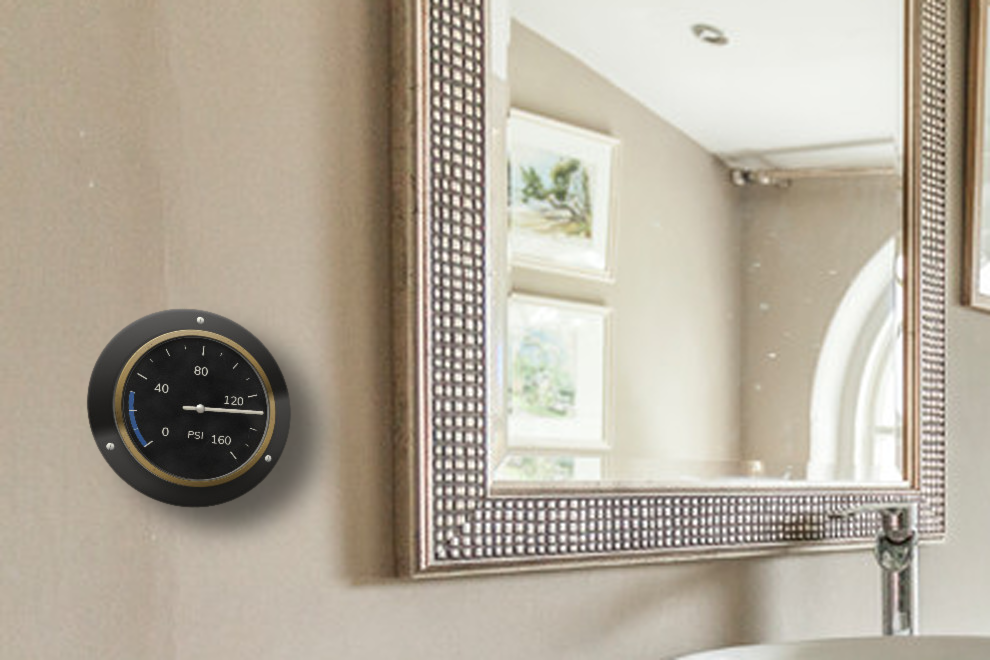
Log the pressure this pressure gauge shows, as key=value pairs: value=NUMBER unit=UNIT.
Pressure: value=130 unit=psi
